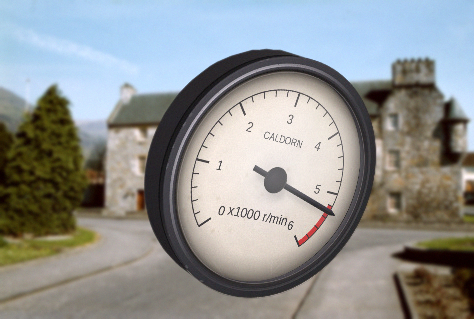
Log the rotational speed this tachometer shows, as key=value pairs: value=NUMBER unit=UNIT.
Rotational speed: value=5300 unit=rpm
